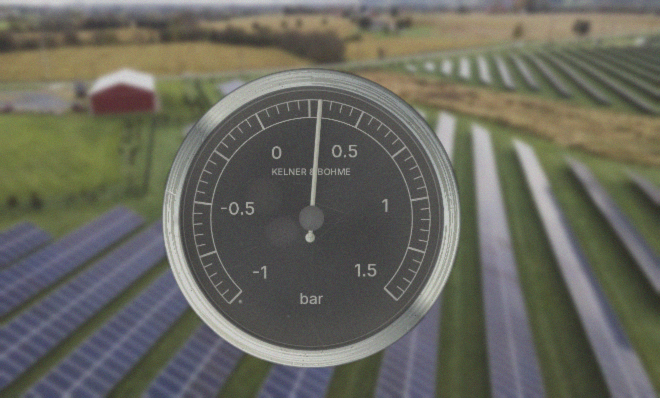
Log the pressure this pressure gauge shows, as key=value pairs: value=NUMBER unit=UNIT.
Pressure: value=0.3 unit=bar
